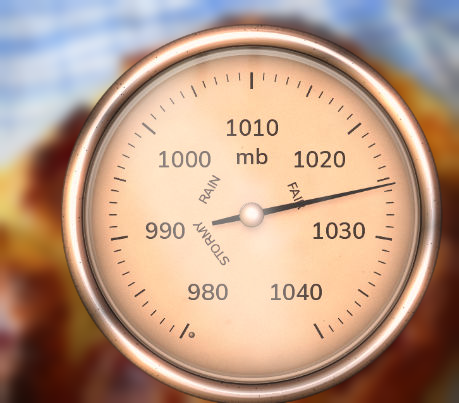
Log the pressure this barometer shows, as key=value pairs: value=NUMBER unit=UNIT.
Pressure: value=1025.5 unit=mbar
